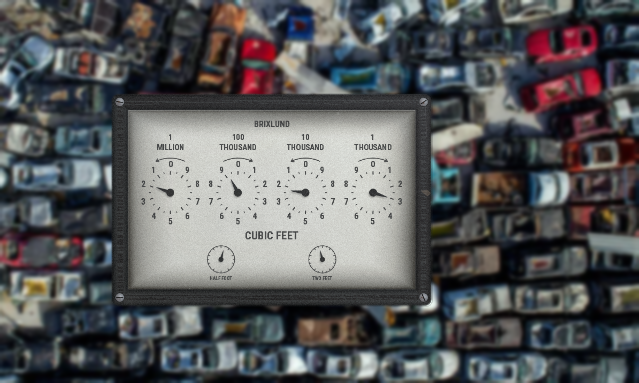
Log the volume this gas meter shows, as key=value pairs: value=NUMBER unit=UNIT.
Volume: value=192300 unit=ft³
